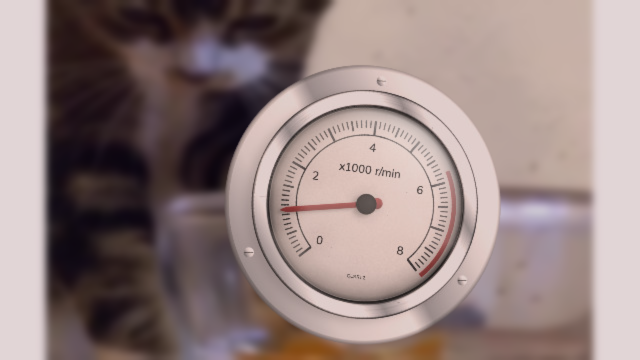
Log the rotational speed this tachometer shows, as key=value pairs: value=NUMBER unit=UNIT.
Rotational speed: value=1000 unit=rpm
